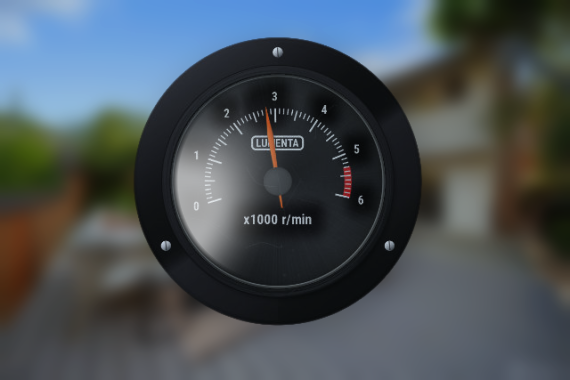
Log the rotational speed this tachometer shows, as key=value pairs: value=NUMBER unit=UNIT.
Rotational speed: value=2800 unit=rpm
